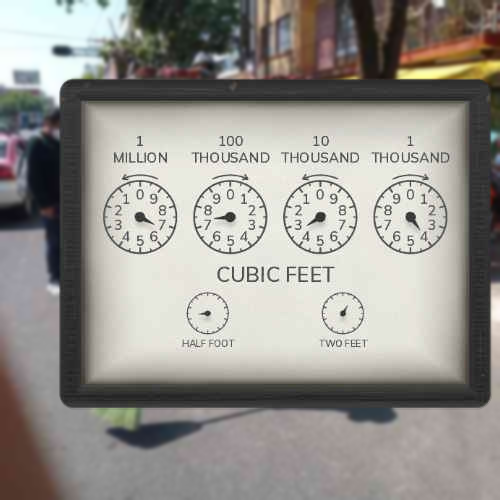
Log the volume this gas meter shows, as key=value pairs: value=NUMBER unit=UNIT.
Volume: value=673400 unit=ft³
